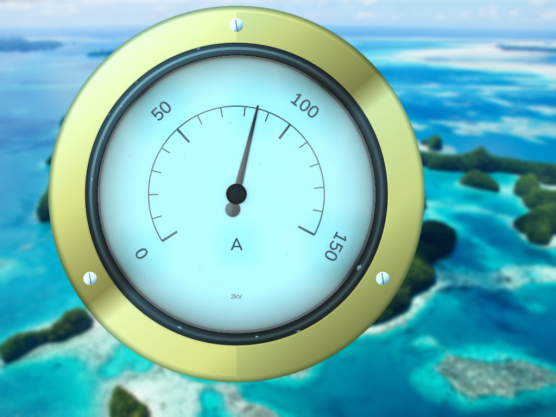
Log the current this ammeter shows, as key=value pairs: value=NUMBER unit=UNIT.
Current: value=85 unit=A
